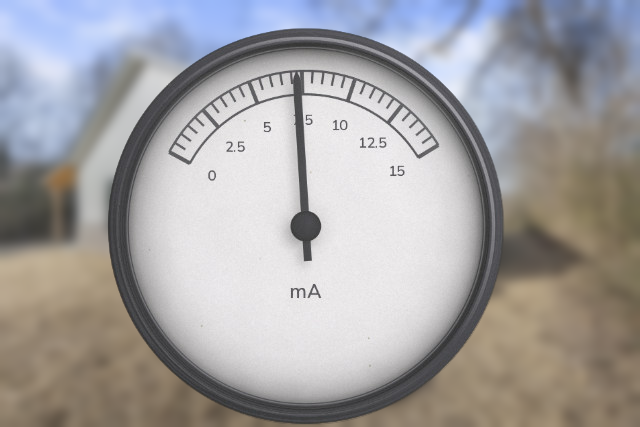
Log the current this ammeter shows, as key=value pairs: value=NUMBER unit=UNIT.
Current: value=7.25 unit=mA
